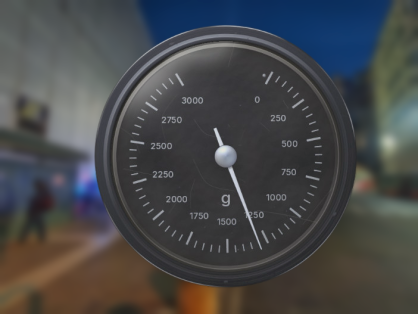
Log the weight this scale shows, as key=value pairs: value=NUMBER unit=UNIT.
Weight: value=1300 unit=g
